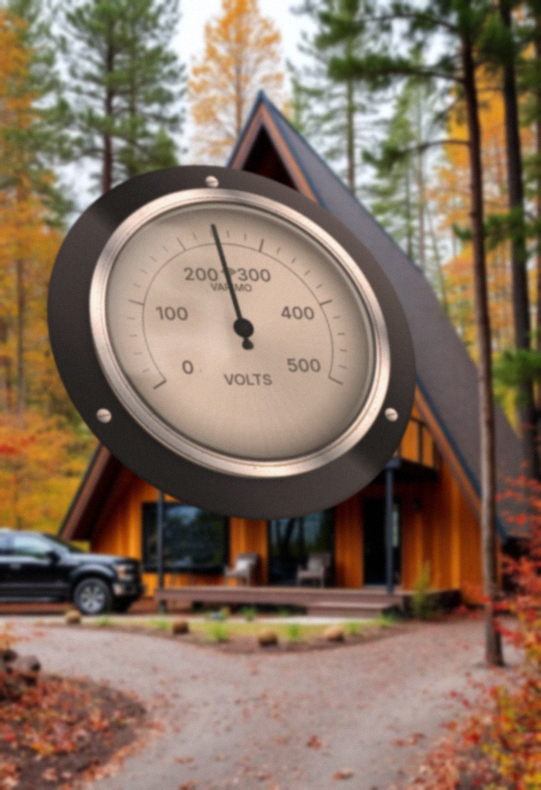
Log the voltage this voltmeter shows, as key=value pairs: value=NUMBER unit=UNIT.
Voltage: value=240 unit=V
